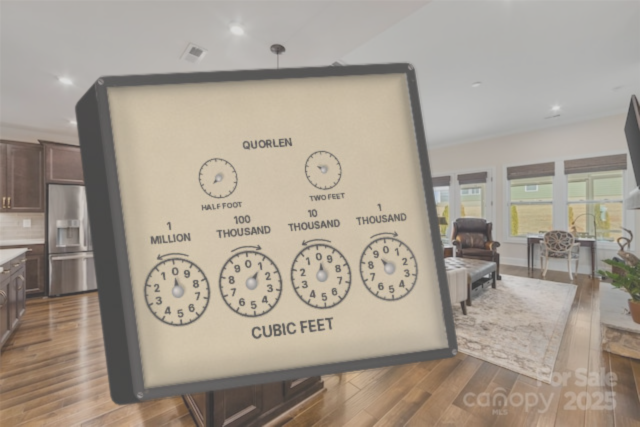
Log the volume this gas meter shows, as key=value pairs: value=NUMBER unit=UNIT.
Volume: value=9900 unit=ft³
